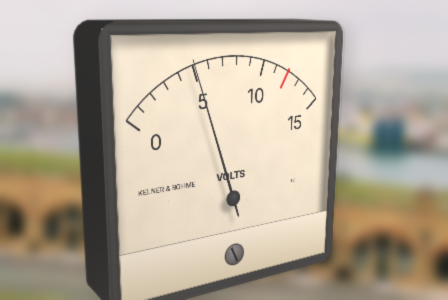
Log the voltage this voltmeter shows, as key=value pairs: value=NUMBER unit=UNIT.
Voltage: value=5 unit=V
